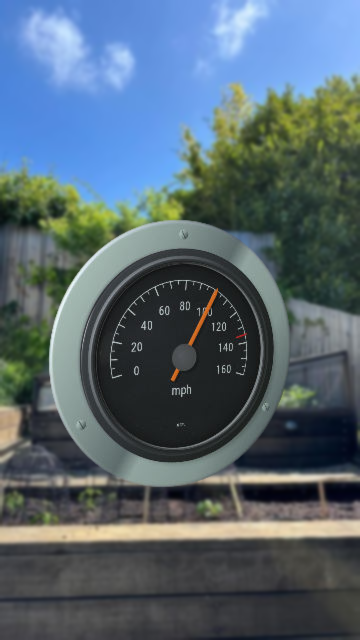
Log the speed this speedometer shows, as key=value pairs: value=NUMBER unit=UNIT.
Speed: value=100 unit=mph
